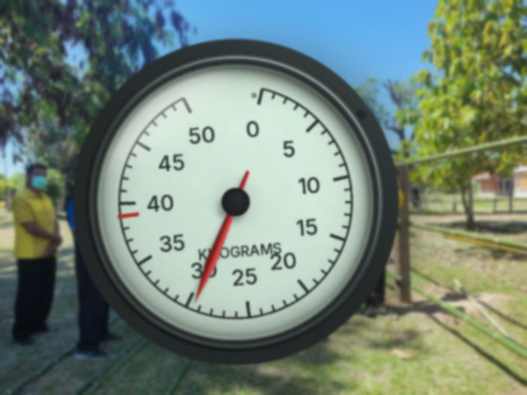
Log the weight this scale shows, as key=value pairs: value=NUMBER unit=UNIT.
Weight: value=29.5 unit=kg
